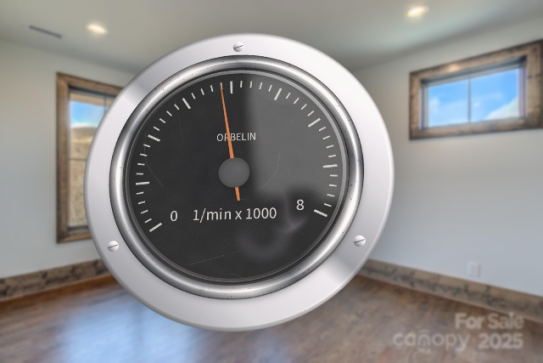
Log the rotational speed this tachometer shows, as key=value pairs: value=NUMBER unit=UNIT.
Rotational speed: value=3800 unit=rpm
